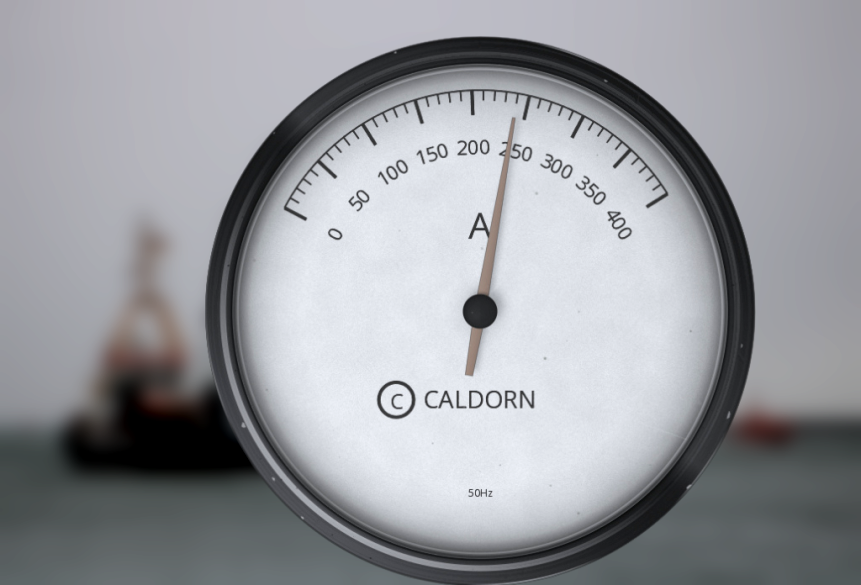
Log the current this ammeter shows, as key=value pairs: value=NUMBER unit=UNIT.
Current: value=240 unit=A
